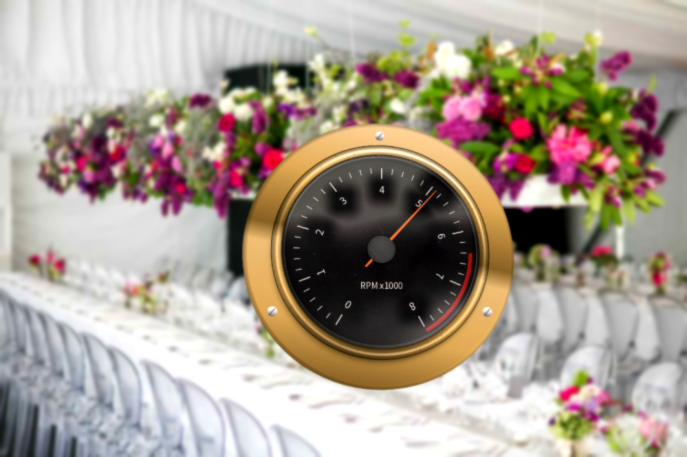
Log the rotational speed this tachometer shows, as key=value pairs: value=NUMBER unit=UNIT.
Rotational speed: value=5100 unit=rpm
